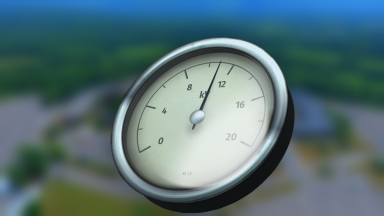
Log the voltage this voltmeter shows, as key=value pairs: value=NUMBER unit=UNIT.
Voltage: value=11 unit=kV
